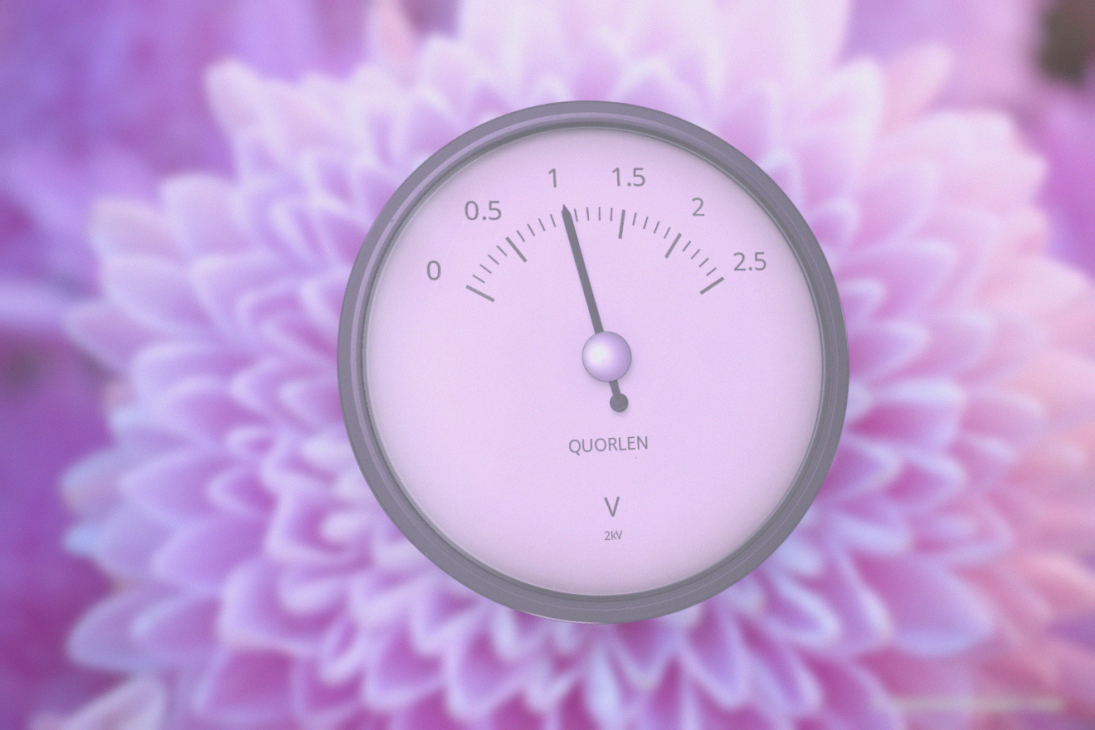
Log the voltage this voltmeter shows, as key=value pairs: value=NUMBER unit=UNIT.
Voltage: value=1 unit=V
